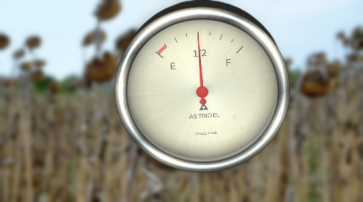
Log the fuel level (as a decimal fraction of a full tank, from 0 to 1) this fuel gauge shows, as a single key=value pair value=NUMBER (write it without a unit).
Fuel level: value=0.5
